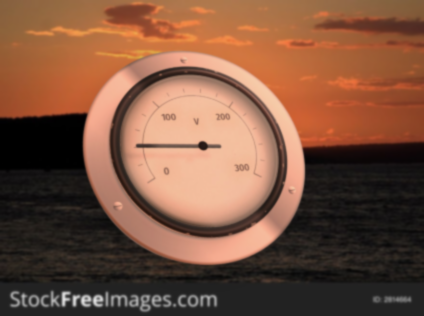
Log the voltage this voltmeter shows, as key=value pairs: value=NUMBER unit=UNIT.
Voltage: value=40 unit=V
